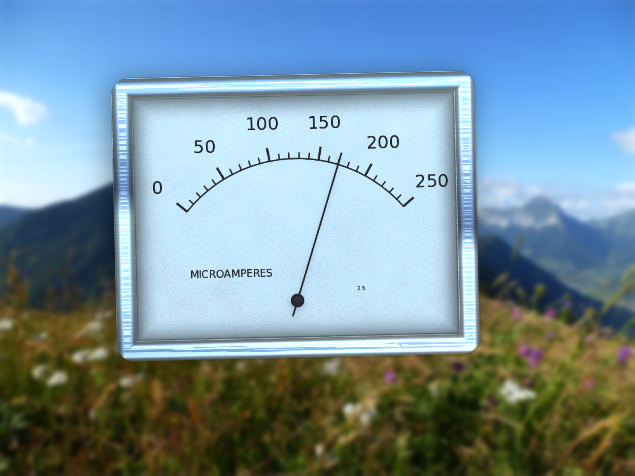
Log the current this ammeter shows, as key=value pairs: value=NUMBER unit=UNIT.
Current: value=170 unit=µA
